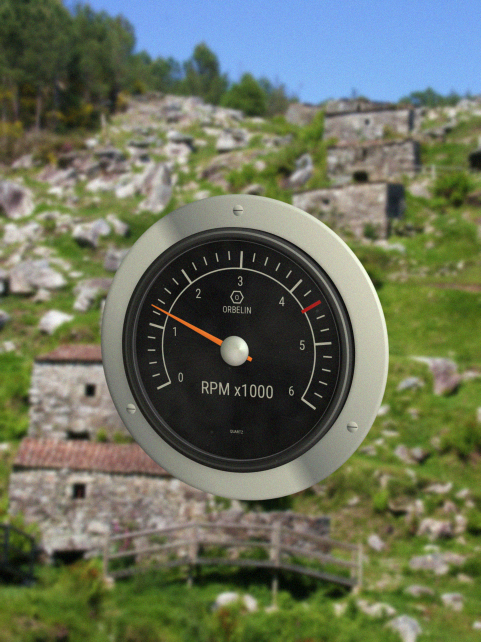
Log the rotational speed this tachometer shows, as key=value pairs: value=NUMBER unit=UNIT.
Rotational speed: value=1300 unit=rpm
